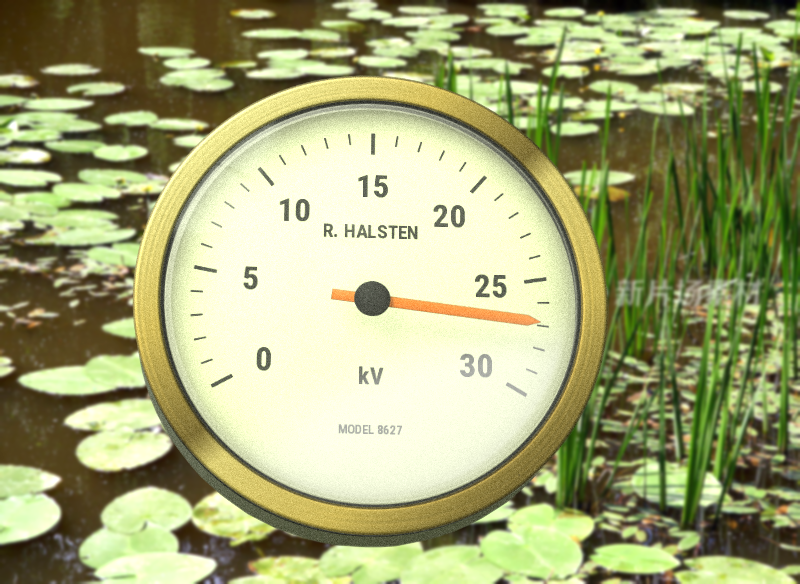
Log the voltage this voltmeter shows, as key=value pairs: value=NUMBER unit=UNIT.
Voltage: value=27 unit=kV
